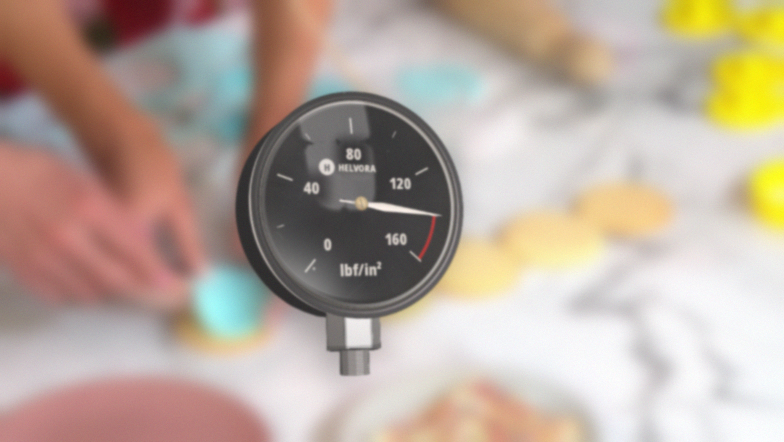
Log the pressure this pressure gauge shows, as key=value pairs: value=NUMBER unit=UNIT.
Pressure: value=140 unit=psi
